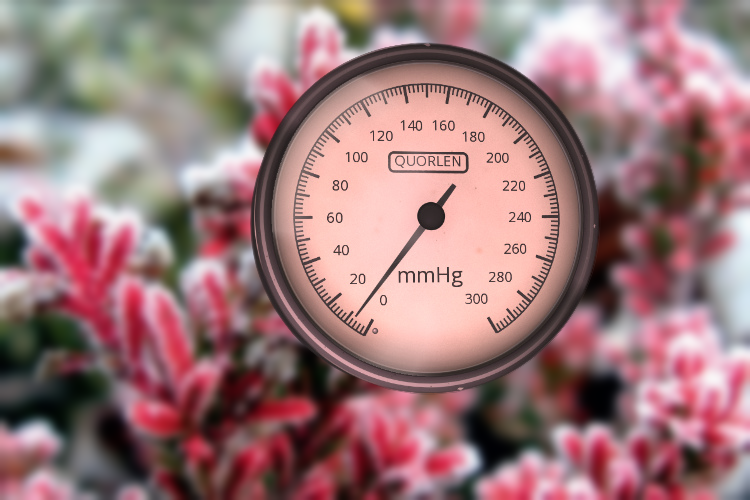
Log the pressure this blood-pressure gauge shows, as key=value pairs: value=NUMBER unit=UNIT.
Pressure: value=8 unit=mmHg
